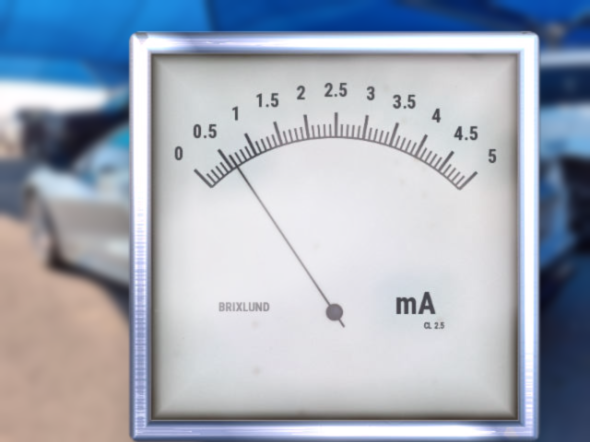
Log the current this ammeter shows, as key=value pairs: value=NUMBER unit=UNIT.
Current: value=0.6 unit=mA
